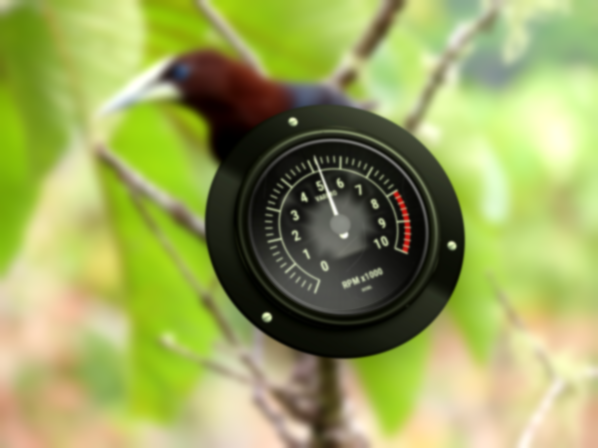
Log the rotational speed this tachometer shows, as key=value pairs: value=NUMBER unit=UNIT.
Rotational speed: value=5200 unit=rpm
